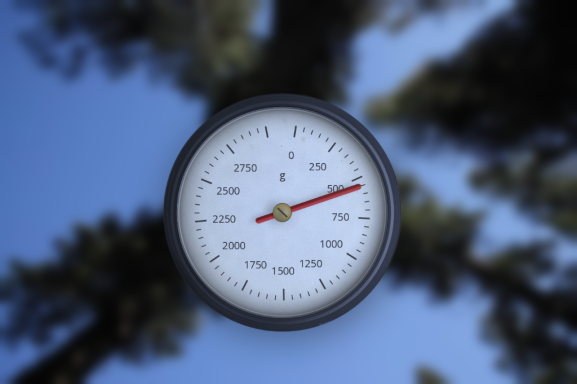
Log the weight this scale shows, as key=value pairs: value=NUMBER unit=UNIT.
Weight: value=550 unit=g
